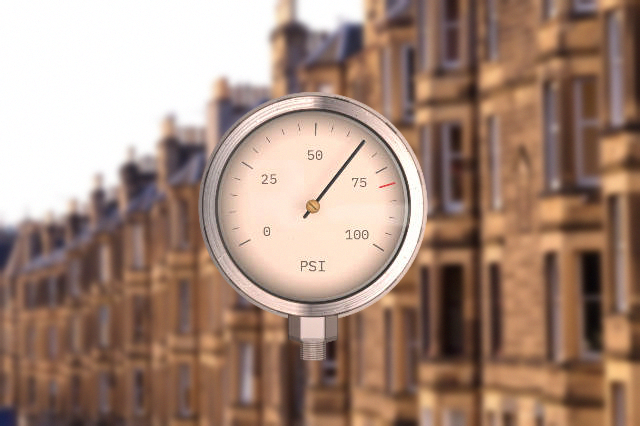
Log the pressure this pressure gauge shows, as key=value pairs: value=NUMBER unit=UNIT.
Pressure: value=65 unit=psi
